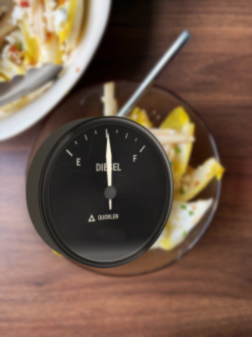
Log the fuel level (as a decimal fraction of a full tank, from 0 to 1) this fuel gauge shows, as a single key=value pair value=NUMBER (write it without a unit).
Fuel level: value=0.5
